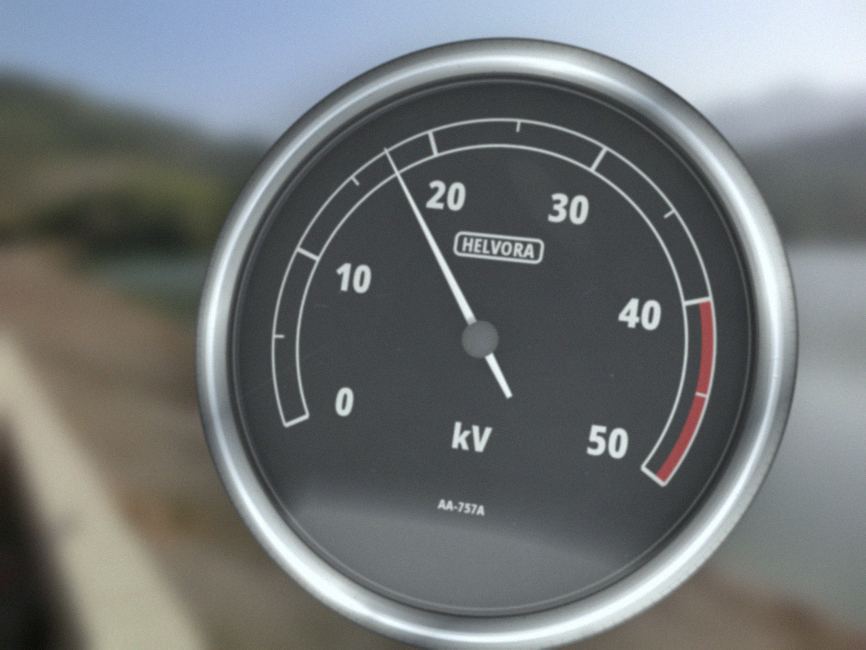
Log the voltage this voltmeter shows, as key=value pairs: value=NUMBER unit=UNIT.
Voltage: value=17.5 unit=kV
